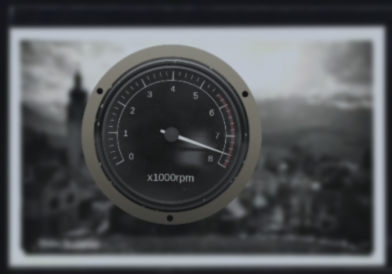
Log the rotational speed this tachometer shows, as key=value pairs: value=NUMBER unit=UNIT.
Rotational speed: value=7600 unit=rpm
